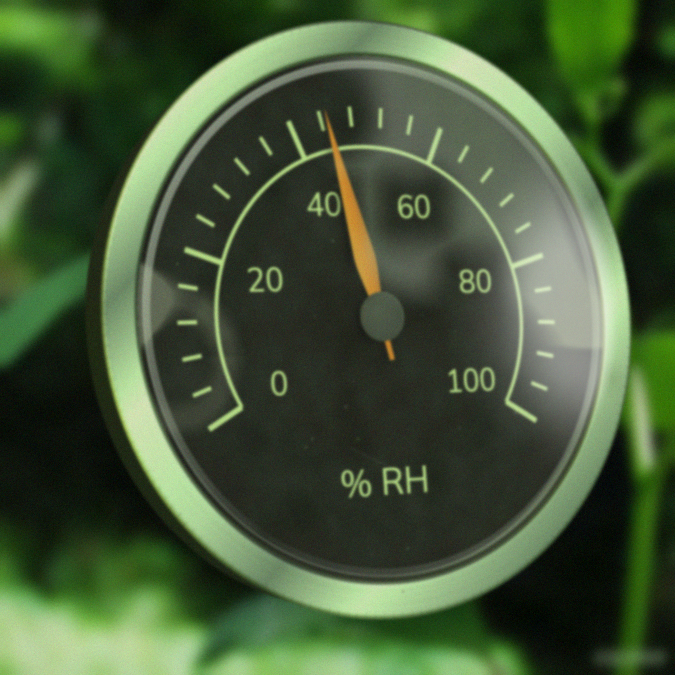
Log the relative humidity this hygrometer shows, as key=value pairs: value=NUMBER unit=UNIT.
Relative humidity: value=44 unit=%
